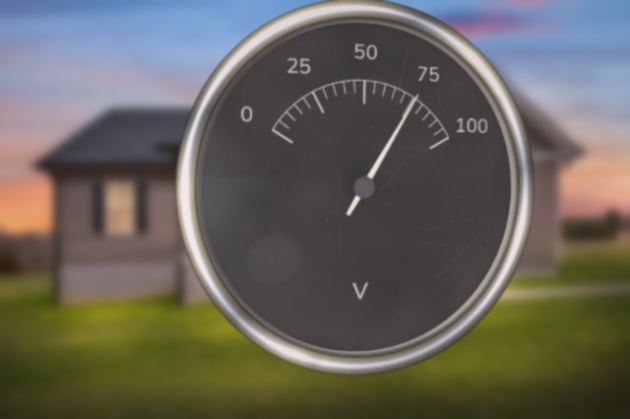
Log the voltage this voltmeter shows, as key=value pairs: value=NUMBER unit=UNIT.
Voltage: value=75 unit=V
